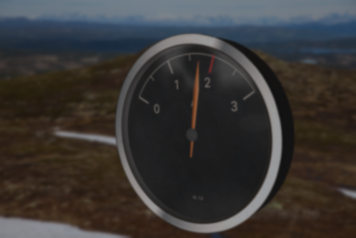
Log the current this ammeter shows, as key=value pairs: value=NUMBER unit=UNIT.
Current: value=1.75 unit=A
